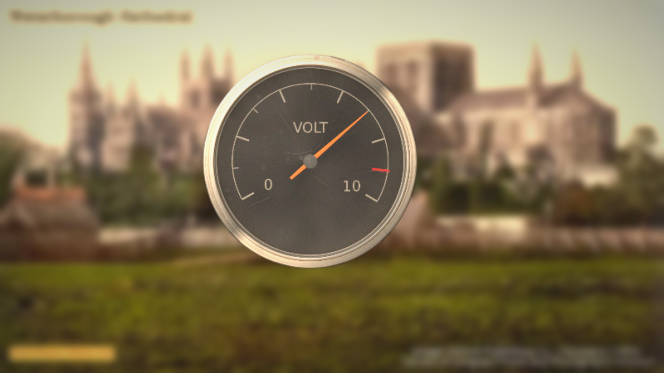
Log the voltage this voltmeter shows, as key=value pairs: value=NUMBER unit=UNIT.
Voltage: value=7 unit=V
